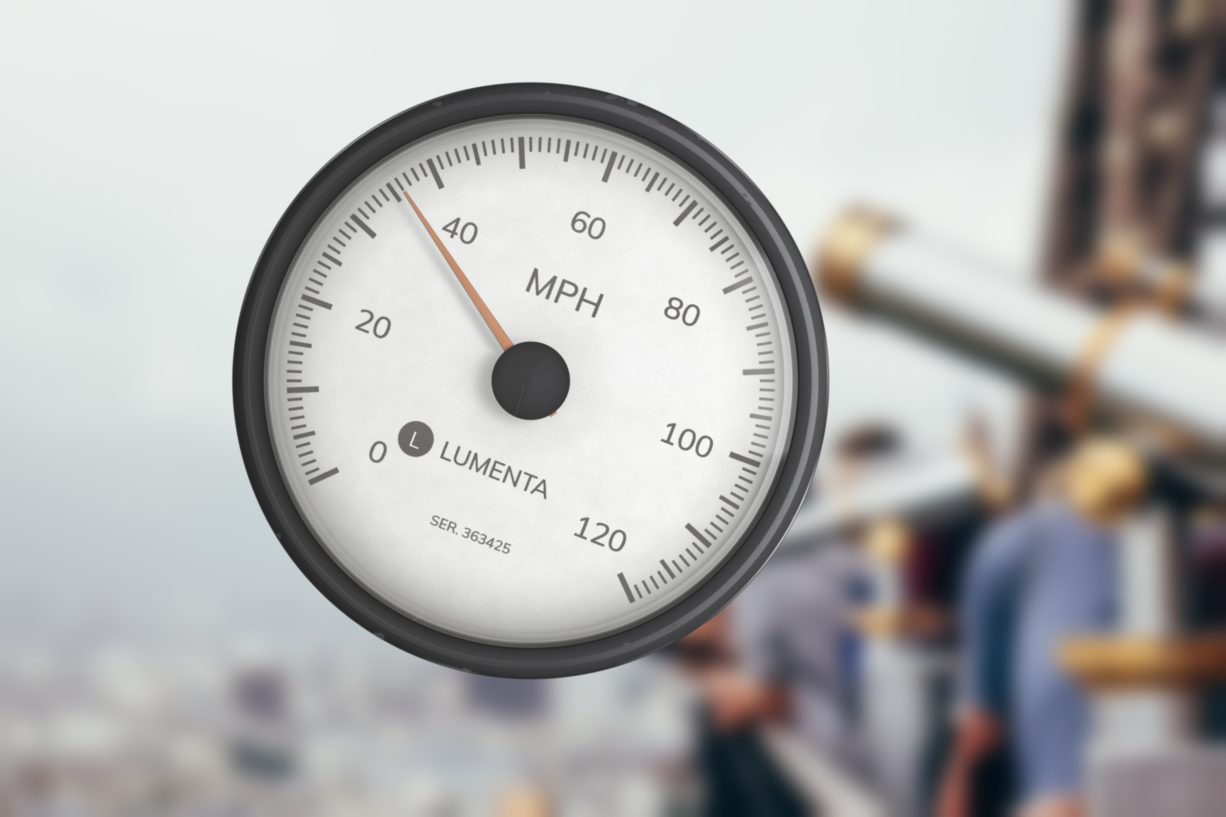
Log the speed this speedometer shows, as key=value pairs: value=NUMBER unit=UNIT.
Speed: value=36 unit=mph
